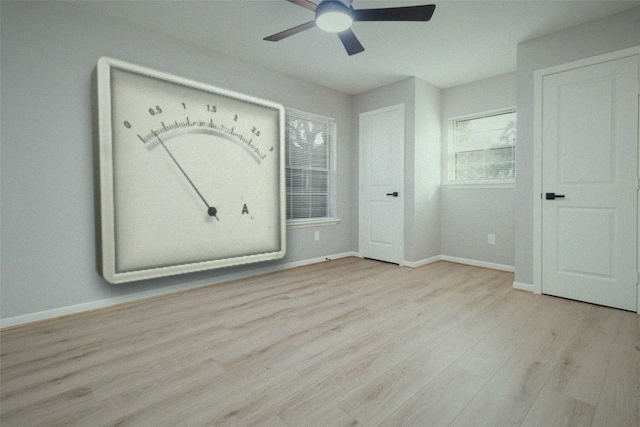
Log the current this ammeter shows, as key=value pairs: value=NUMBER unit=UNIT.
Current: value=0.25 unit=A
